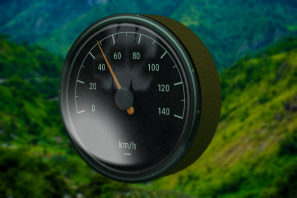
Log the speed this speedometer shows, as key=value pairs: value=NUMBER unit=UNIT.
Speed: value=50 unit=km/h
